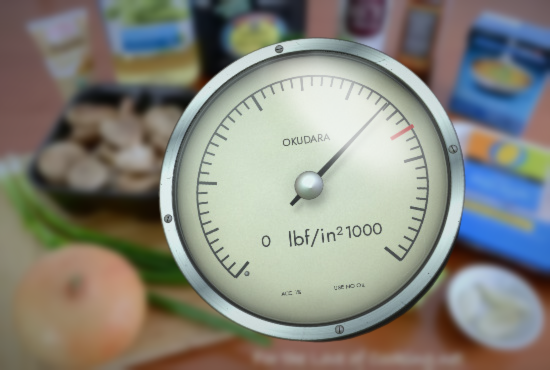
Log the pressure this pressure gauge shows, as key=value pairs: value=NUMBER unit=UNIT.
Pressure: value=680 unit=psi
